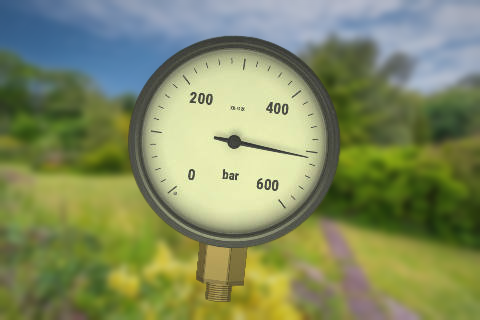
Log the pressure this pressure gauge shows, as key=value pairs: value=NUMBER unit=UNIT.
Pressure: value=510 unit=bar
